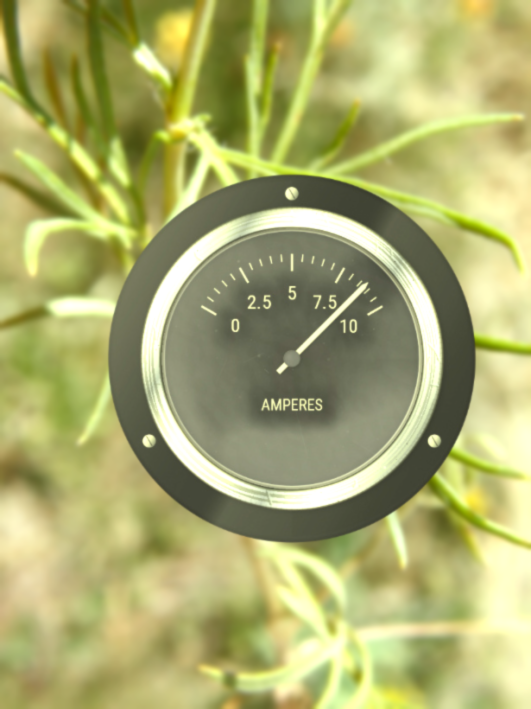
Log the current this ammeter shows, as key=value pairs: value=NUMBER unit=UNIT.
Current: value=8.75 unit=A
